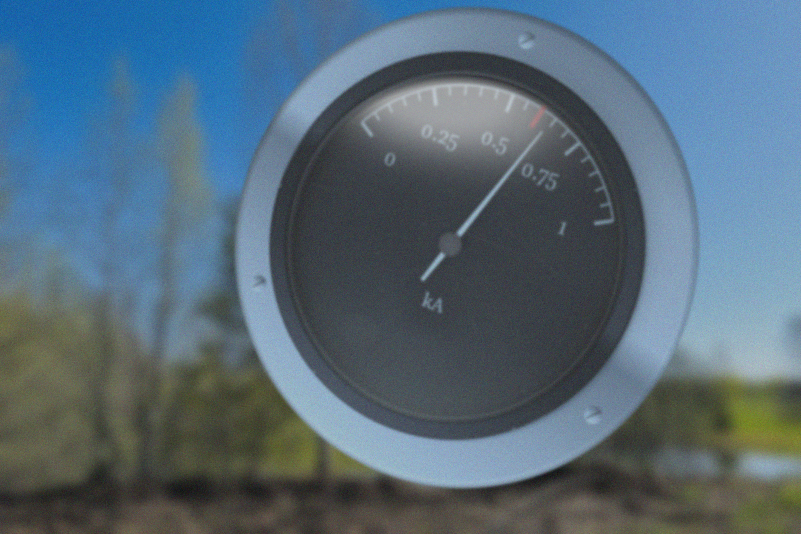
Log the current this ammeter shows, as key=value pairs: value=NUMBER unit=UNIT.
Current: value=0.65 unit=kA
